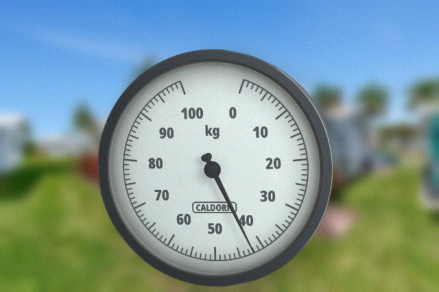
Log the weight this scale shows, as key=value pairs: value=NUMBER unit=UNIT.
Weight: value=42 unit=kg
